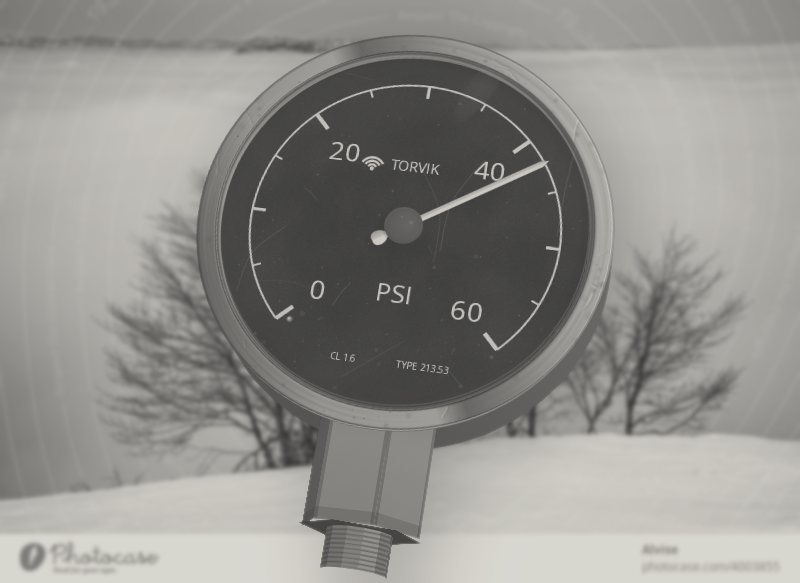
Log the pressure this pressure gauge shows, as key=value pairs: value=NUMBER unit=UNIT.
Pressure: value=42.5 unit=psi
